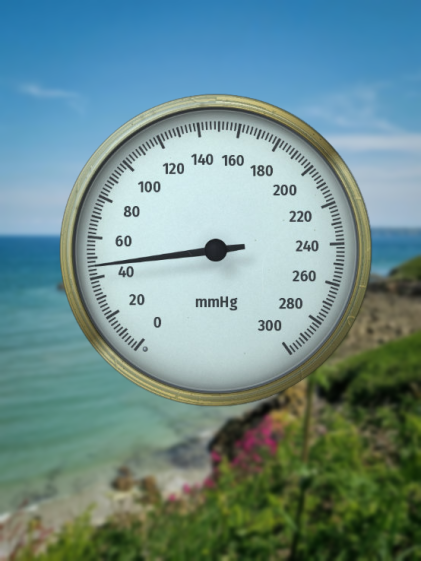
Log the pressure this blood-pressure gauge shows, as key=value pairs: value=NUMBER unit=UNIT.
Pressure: value=46 unit=mmHg
